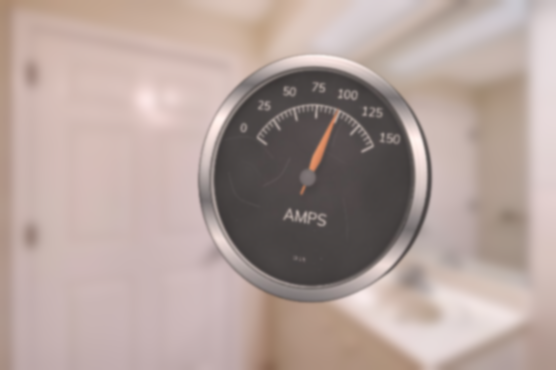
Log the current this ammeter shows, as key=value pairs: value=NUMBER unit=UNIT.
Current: value=100 unit=A
